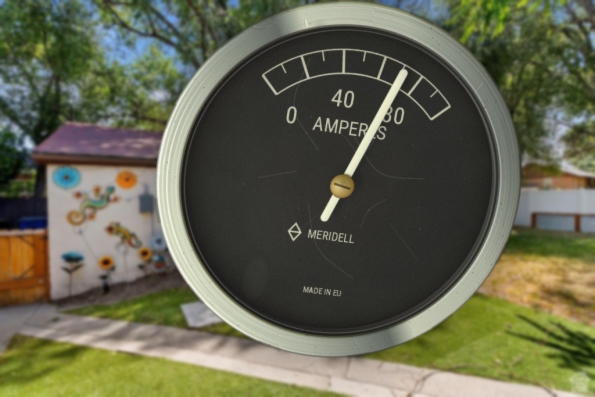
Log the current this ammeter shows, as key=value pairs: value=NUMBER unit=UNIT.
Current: value=70 unit=A
